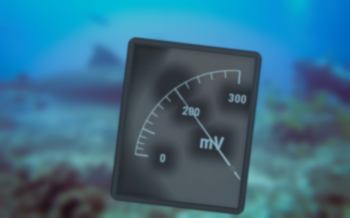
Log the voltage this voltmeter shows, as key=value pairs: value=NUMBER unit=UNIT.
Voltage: value=200 unit=mV
